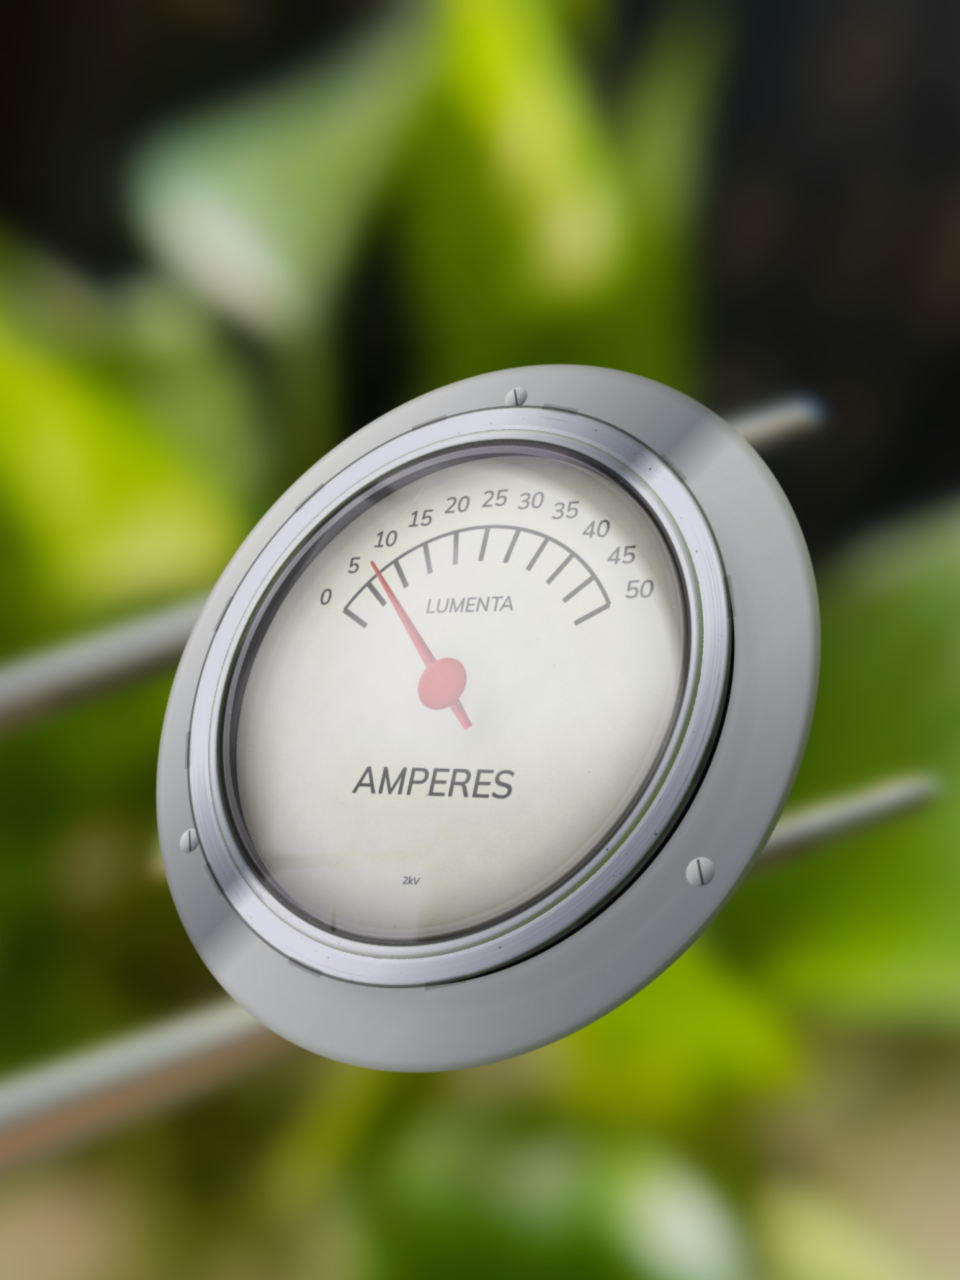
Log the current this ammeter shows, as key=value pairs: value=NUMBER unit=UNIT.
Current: value=7.5 unit=A
